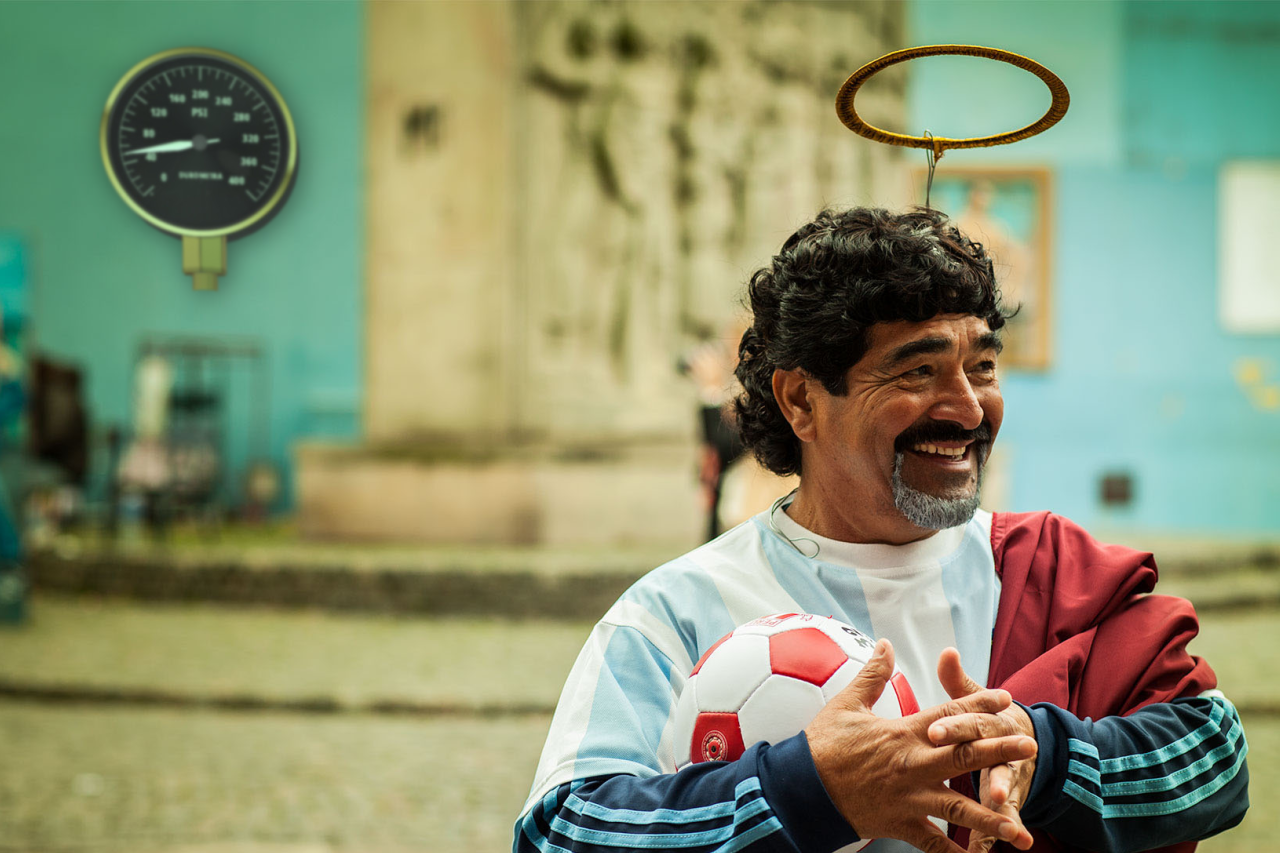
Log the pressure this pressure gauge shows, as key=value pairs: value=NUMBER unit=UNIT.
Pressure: value=50 unit=psi
